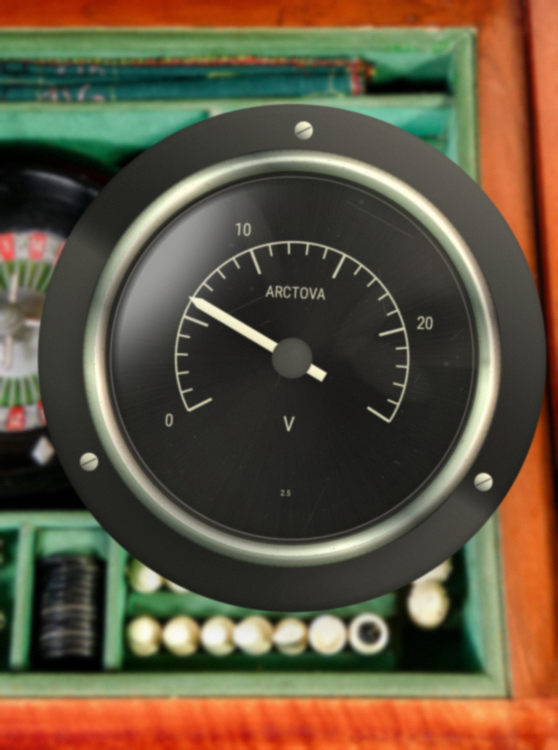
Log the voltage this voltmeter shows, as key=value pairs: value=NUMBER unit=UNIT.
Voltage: value=6 unit=V
